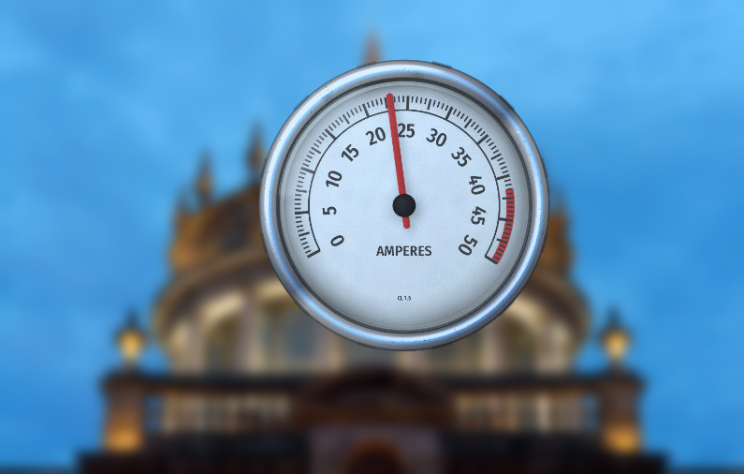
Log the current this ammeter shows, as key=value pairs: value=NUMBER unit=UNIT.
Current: value=23 unit=A
